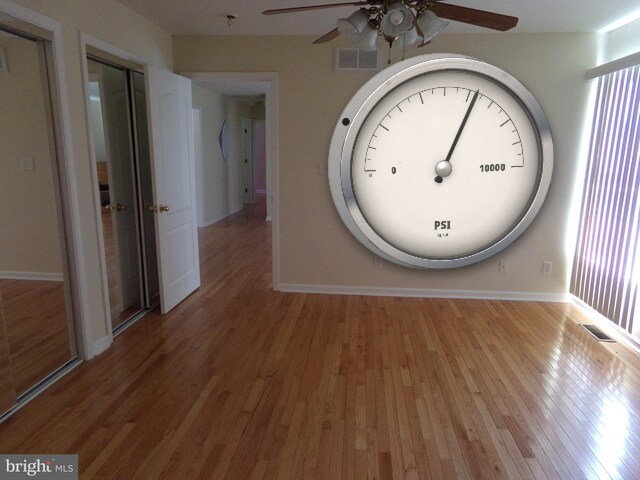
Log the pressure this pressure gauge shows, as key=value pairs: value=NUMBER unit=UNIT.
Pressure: value=6250 unit=psi
